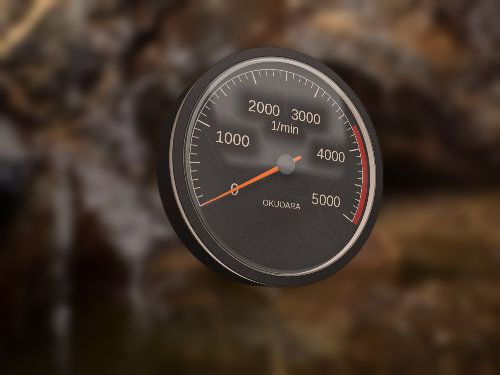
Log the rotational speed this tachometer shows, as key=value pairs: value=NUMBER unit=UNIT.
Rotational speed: value=0 unit=rpm
